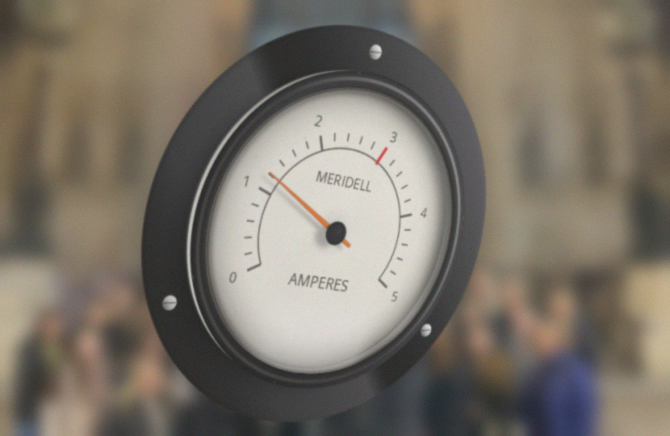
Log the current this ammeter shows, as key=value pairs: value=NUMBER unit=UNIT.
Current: value=1.2 unit=A
